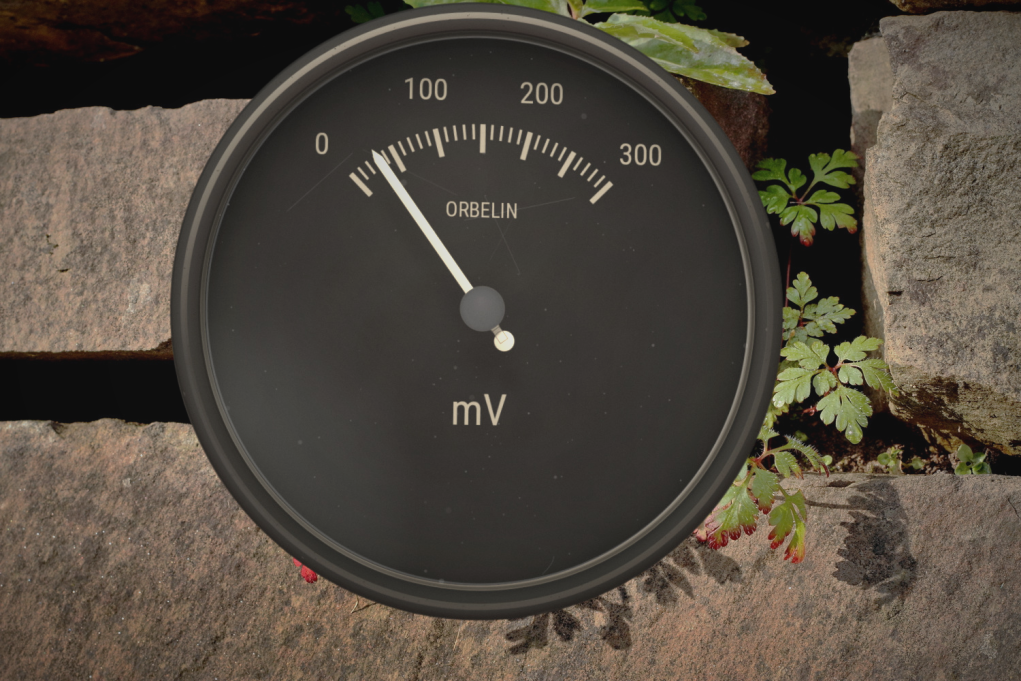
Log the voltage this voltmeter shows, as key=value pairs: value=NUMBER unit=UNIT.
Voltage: value=30 unit=mV
